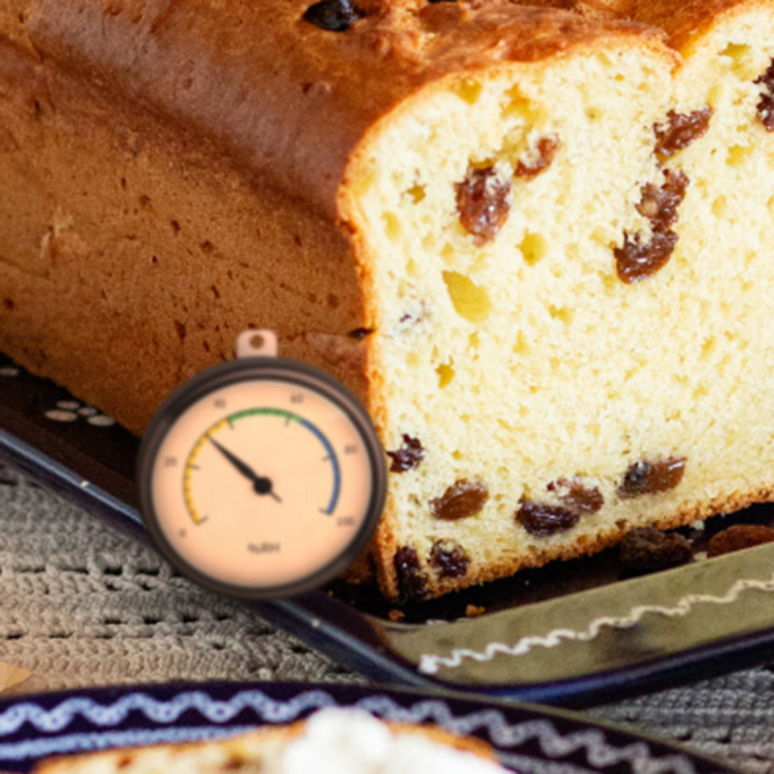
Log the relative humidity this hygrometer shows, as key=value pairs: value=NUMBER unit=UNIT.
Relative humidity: value=32 unit=%
